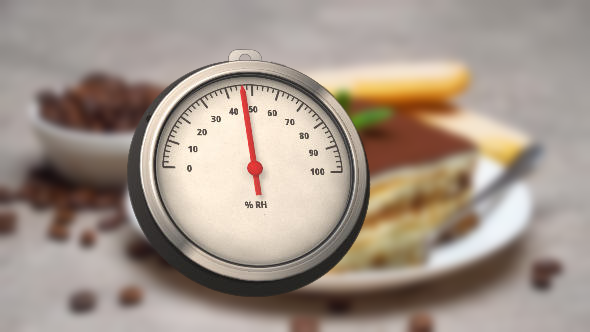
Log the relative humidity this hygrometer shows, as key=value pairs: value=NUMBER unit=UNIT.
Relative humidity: value=46 unit=%
